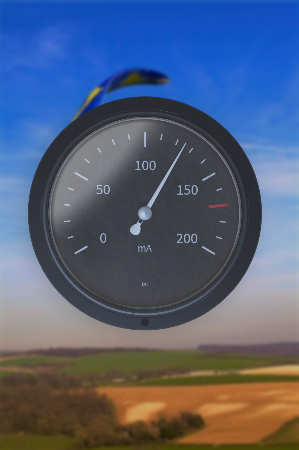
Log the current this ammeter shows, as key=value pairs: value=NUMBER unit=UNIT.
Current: value=125 unit=mA
